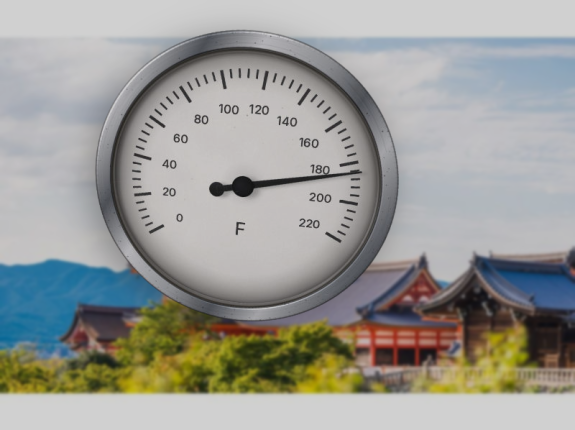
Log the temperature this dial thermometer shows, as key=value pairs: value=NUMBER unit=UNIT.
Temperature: value=184 unit=°F
